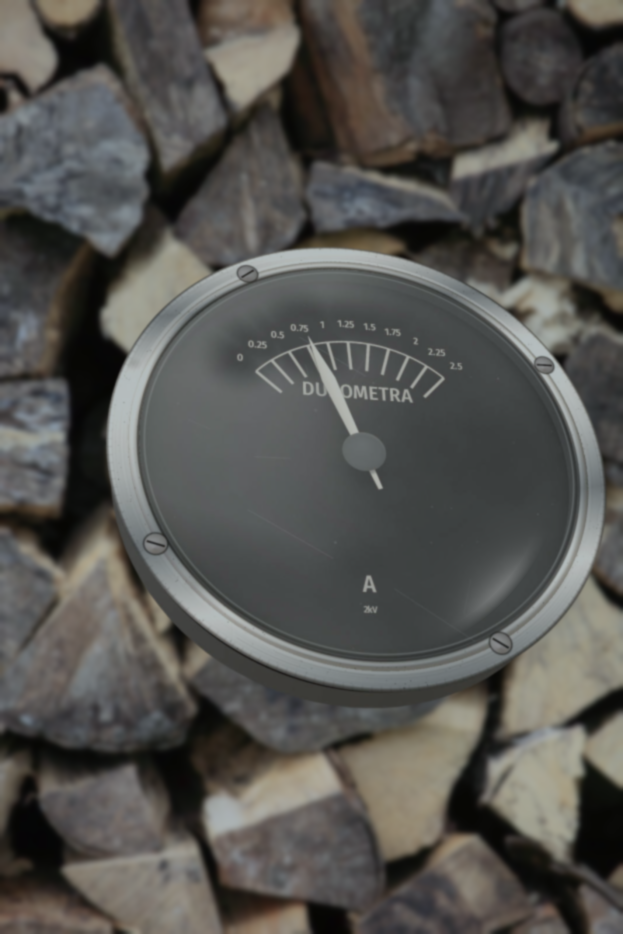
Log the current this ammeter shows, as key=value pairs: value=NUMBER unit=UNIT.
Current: value=0.75 unit=A
